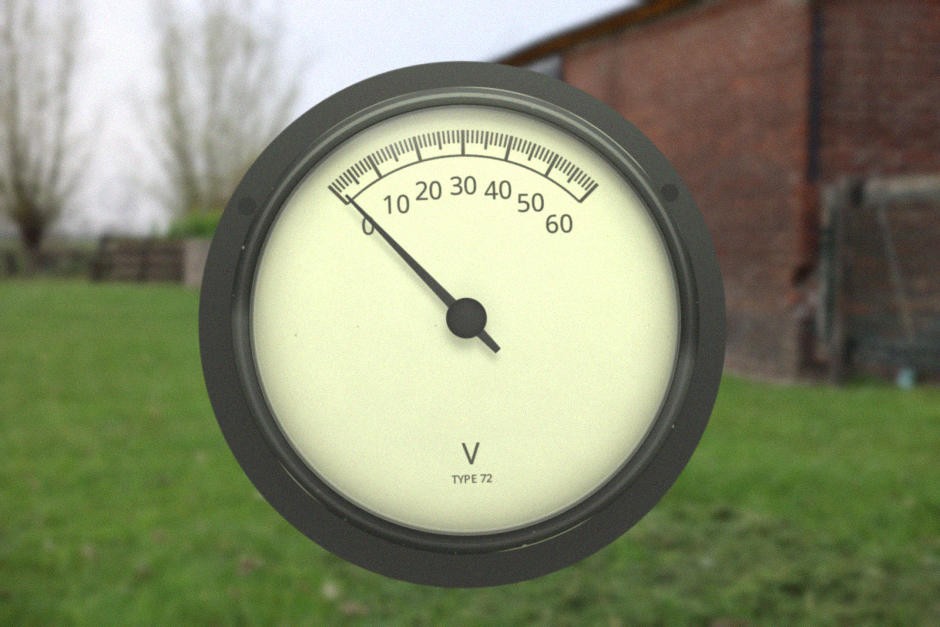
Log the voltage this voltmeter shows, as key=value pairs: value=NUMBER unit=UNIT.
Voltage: value=1 unit=V
